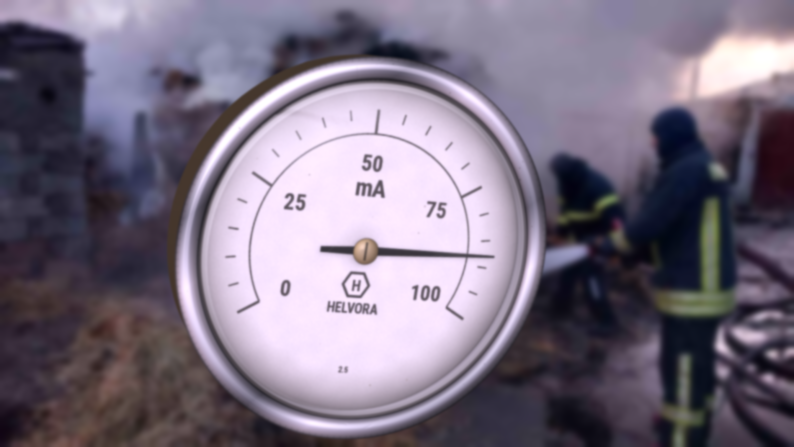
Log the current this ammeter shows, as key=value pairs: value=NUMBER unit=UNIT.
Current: value=87.5 unit=mA
